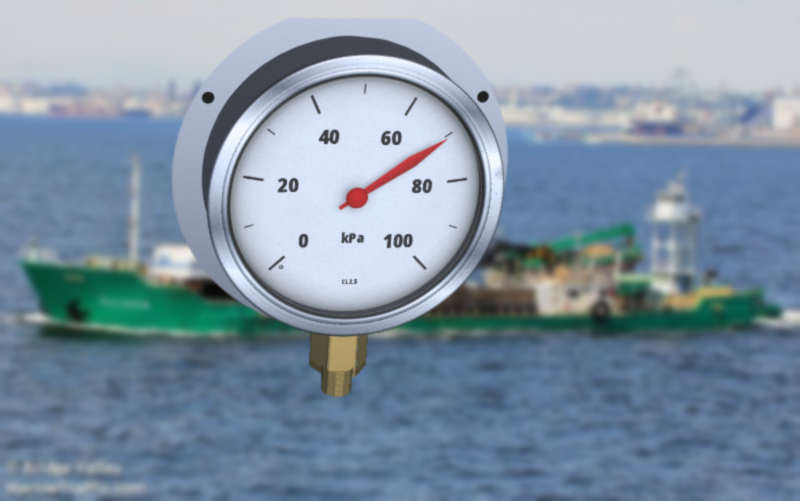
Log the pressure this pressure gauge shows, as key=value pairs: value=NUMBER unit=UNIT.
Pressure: value=70 unit=kPa
